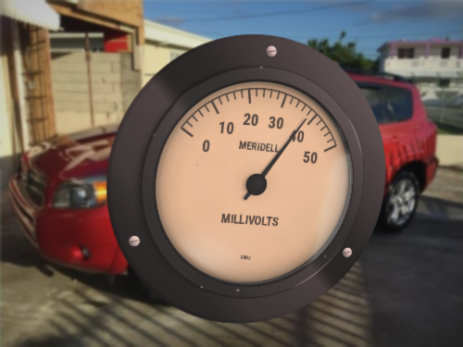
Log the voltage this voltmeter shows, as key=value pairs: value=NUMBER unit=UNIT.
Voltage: value=38 unit=mV
